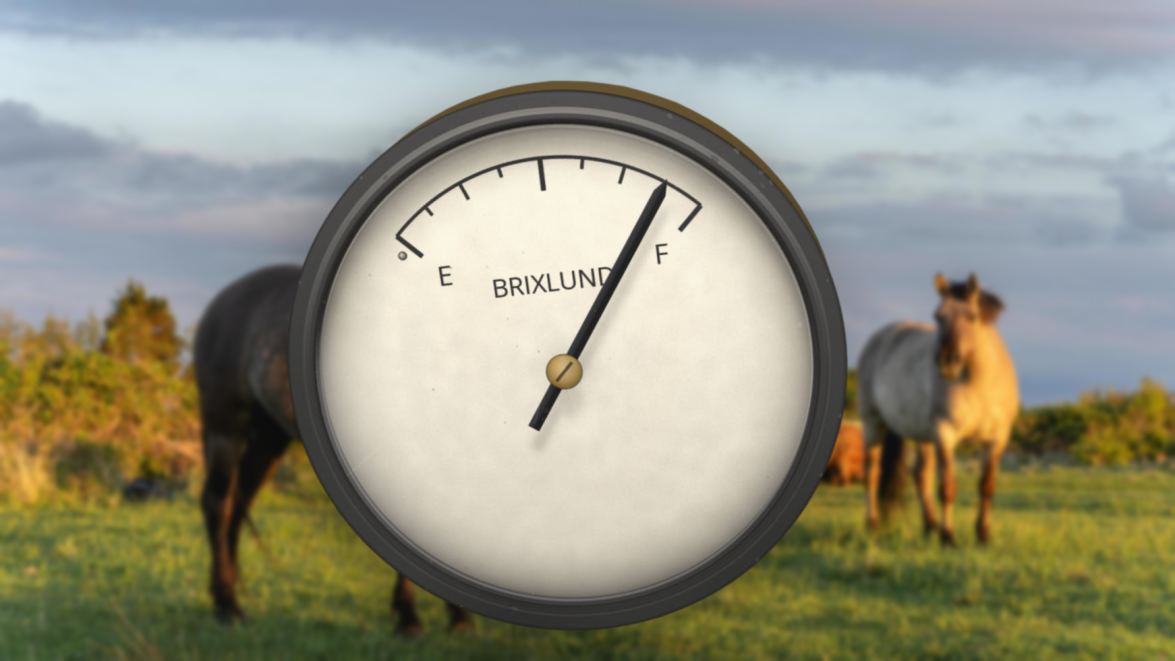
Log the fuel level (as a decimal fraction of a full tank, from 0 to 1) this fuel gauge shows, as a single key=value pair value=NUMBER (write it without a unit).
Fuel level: value=0.875
